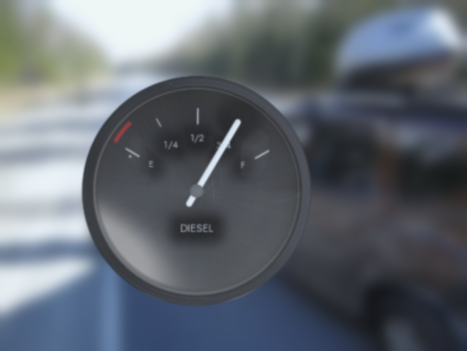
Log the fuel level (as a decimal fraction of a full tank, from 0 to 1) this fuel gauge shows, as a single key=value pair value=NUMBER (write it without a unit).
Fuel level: value=0.75
